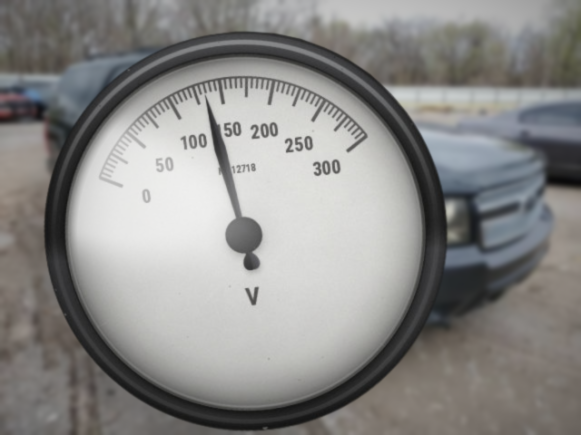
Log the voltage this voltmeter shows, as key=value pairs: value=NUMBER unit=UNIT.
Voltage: value=135 unit=V
